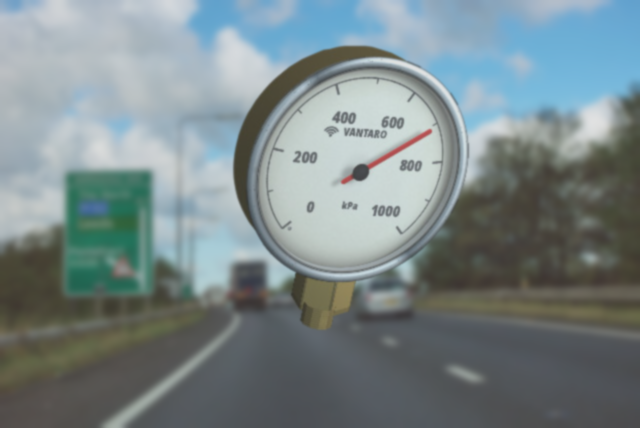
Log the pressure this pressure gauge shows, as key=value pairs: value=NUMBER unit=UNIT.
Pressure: value=700 unit=kPa
